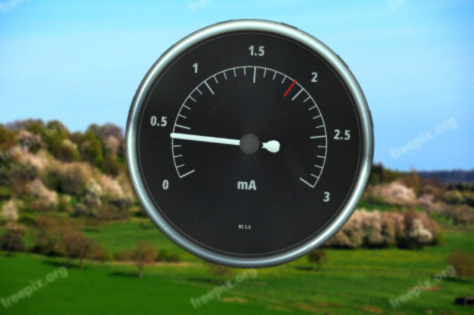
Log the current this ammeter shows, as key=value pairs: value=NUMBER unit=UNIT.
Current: value=0.4 unit=mA
